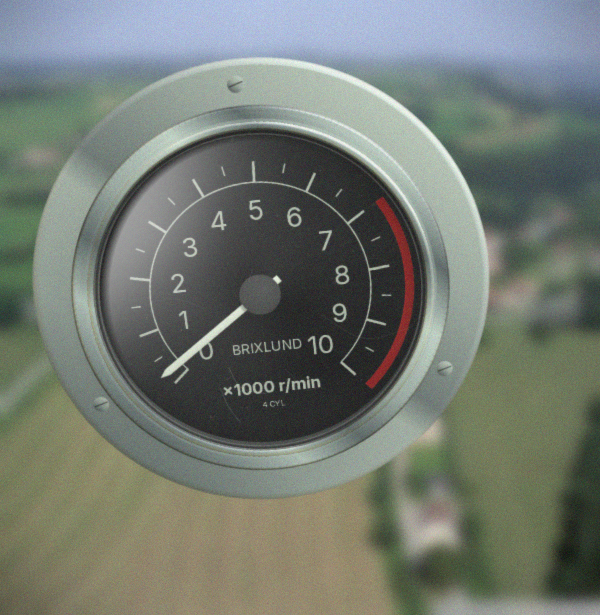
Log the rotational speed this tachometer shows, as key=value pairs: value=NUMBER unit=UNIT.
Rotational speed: value=250 unit=rpm
